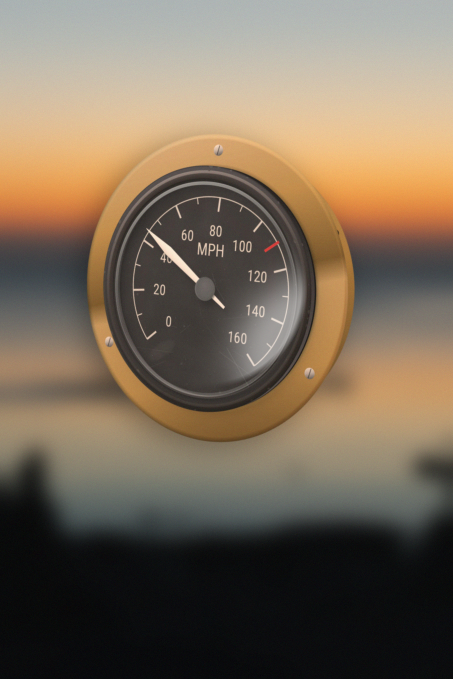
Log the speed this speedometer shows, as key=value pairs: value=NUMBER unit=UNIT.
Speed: value=45 unit=mph
